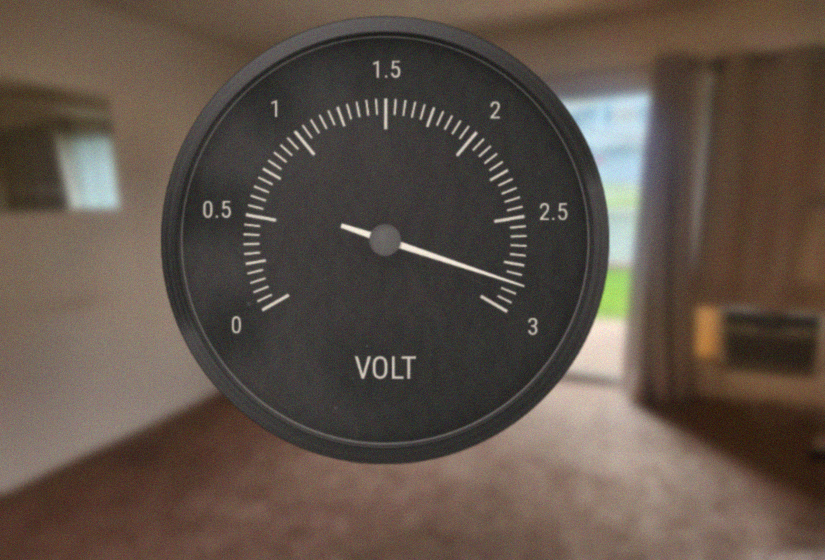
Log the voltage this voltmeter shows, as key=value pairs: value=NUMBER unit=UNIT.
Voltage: value=2.85 unit=V
